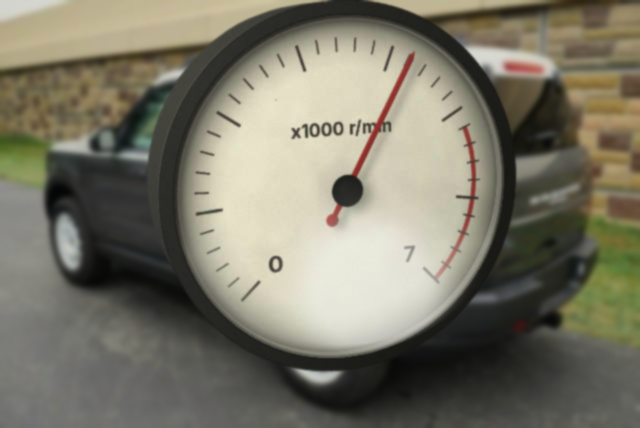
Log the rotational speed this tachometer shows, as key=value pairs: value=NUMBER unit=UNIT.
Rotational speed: value=4200 unit=rpm
